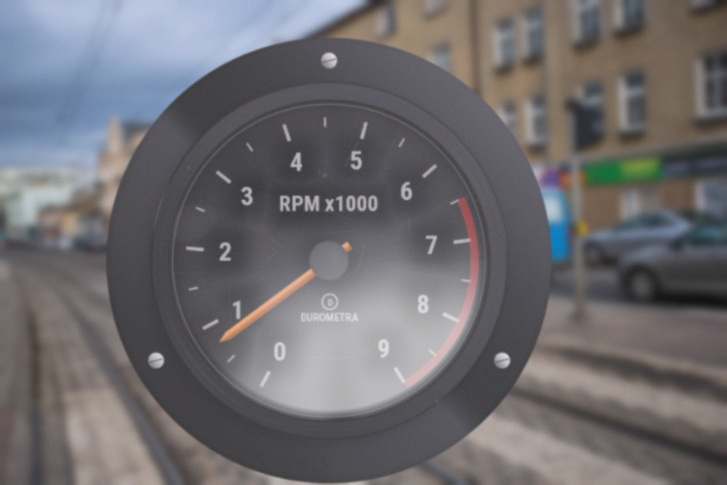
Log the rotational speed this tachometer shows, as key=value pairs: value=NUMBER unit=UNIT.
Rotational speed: value=750 unit=rpm
